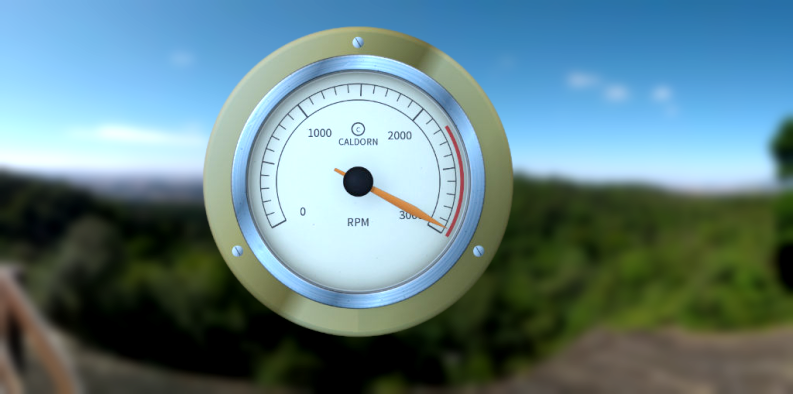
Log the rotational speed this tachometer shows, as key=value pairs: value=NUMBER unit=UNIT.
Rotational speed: value=2950 unit=rpm
